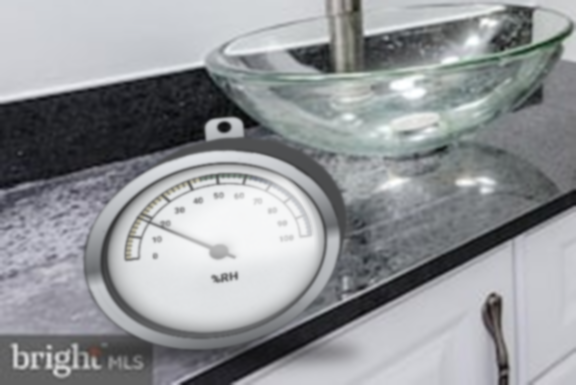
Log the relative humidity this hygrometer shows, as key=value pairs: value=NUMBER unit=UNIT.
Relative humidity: value=20 unit=%
